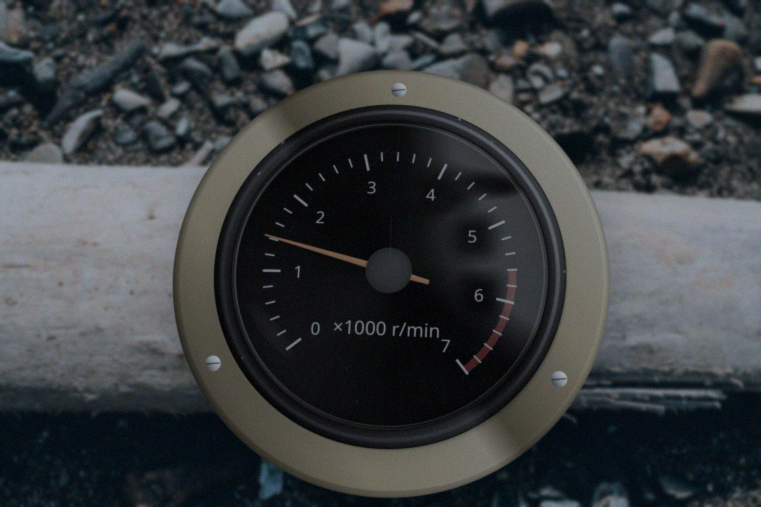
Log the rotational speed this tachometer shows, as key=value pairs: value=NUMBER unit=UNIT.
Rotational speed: value=1400 unit=rpm
